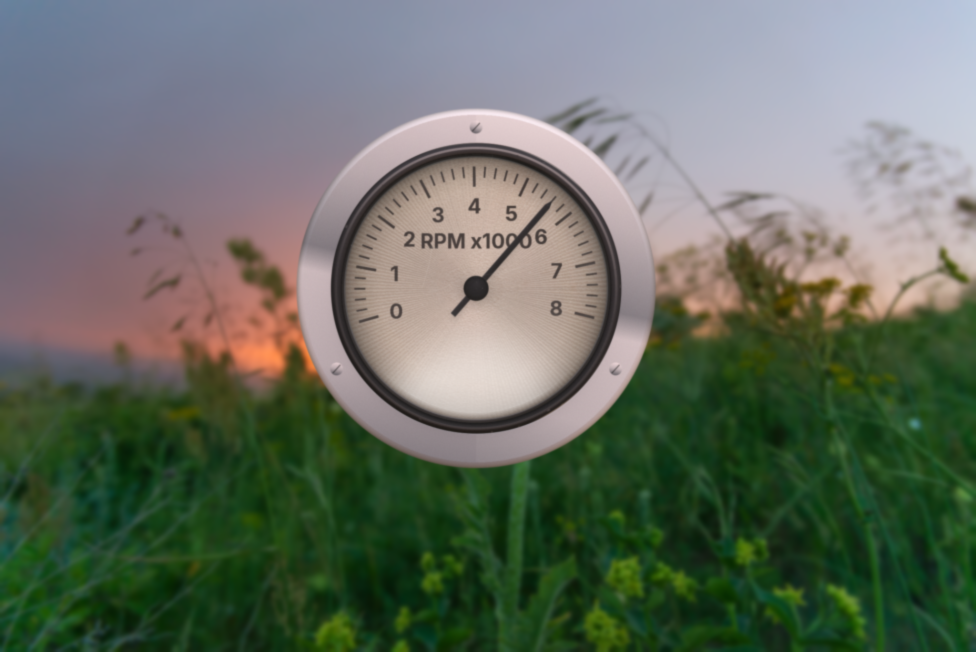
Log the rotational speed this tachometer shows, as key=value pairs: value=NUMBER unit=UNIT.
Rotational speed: value=5600 unit=rpm
